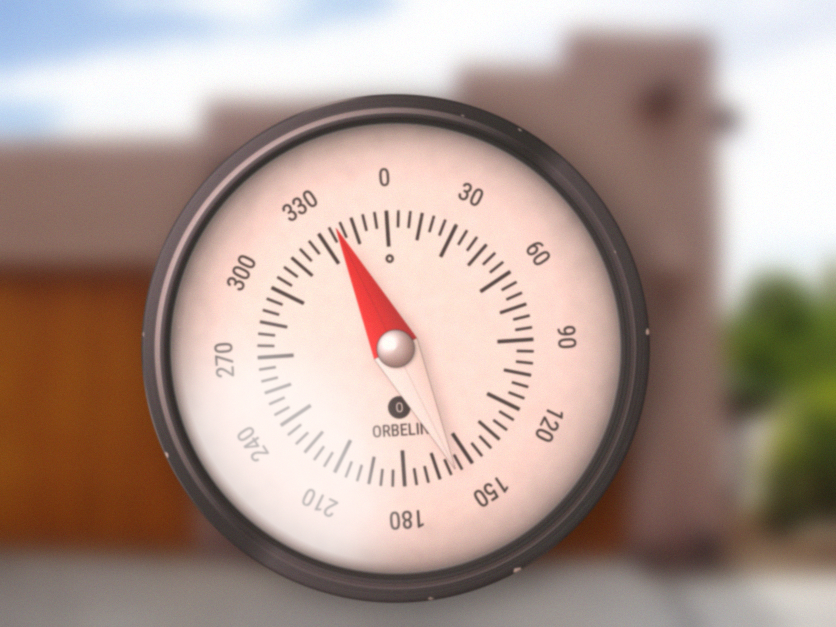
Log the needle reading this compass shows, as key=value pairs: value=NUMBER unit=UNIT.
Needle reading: value=337.5 unit=°
